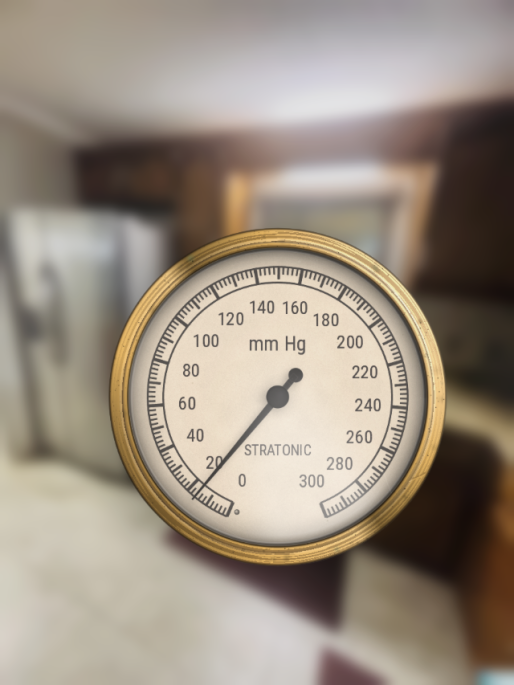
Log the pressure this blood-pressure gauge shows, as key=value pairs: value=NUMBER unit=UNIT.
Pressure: value=16 unit=mmHg
